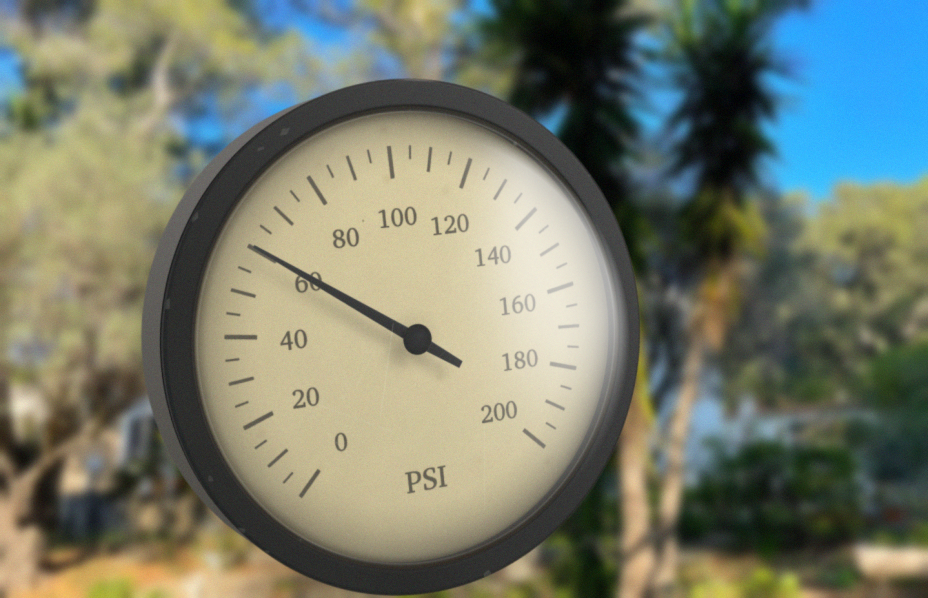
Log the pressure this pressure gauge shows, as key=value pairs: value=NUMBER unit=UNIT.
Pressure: value=60 unit=psi
